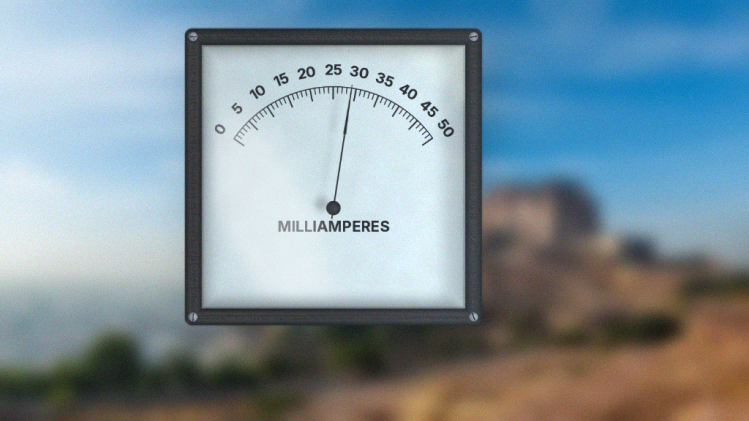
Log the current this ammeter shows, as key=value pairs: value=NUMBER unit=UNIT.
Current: value=29 unit=mA
